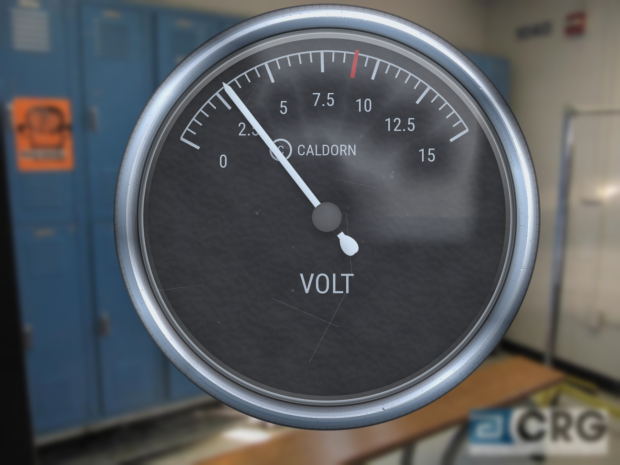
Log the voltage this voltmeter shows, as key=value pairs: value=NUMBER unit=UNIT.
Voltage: value=3 unit=V
